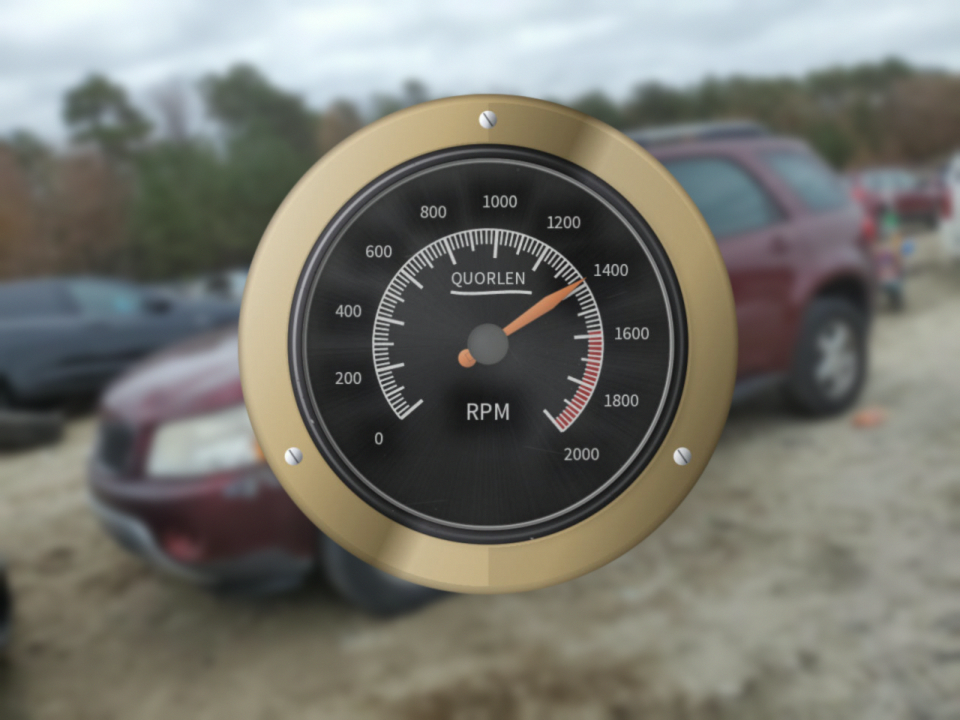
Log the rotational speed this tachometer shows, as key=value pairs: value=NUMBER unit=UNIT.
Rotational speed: value=1380 unit=rpm
